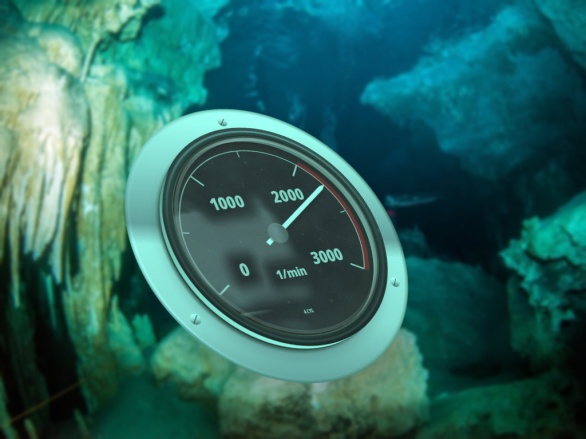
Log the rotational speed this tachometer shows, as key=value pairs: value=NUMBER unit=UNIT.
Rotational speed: value=2250 unit=rpm
